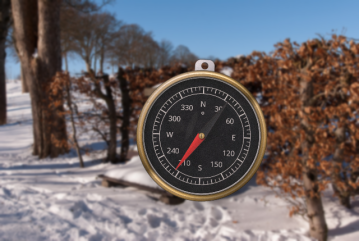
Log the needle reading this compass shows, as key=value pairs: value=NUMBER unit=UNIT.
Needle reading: value=215 unit=°
